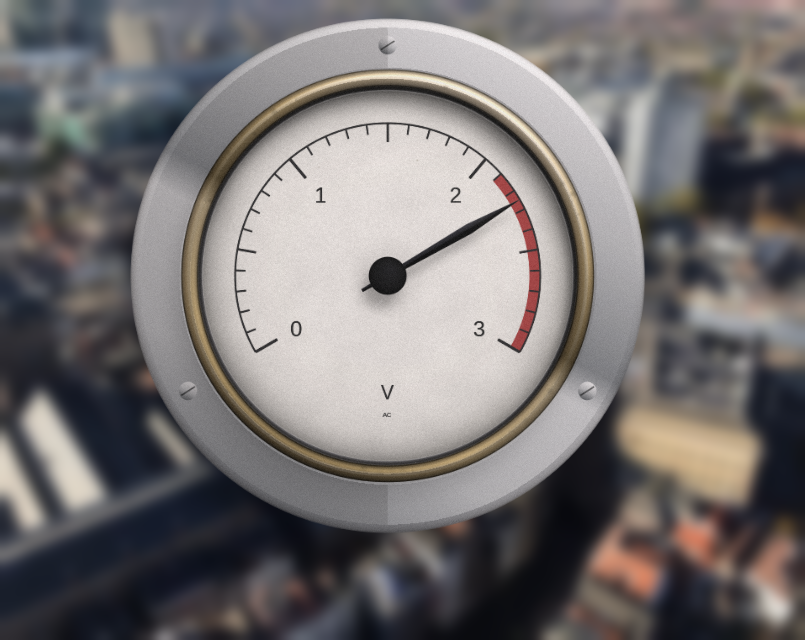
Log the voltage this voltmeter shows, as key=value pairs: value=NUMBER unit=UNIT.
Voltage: value=2.25 unit=V
